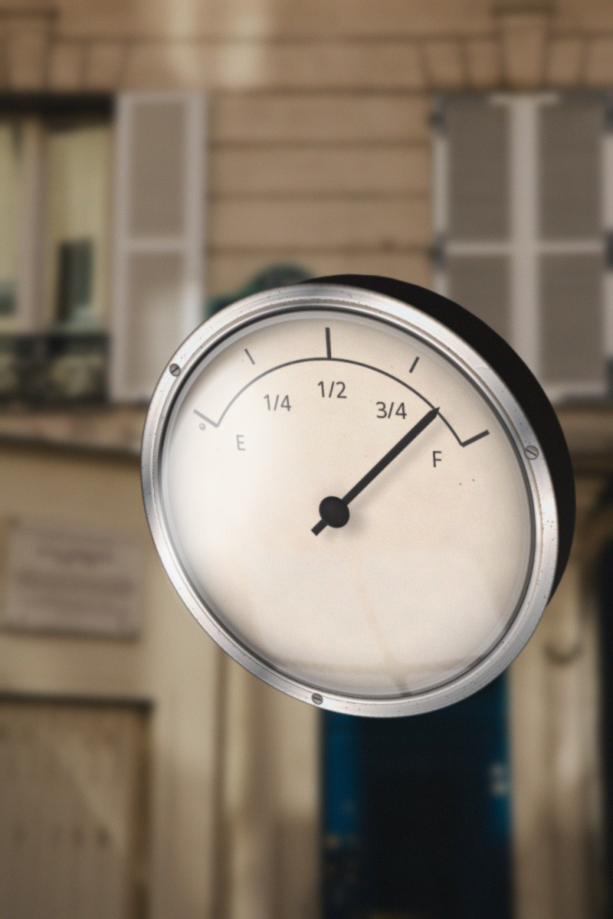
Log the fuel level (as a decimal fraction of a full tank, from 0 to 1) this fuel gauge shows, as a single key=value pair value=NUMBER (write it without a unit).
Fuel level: value=0.875
